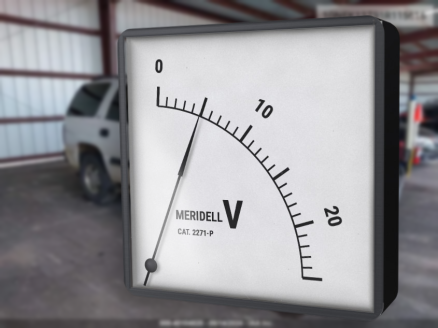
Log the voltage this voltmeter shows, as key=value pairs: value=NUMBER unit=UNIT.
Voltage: value=5 unit=V
